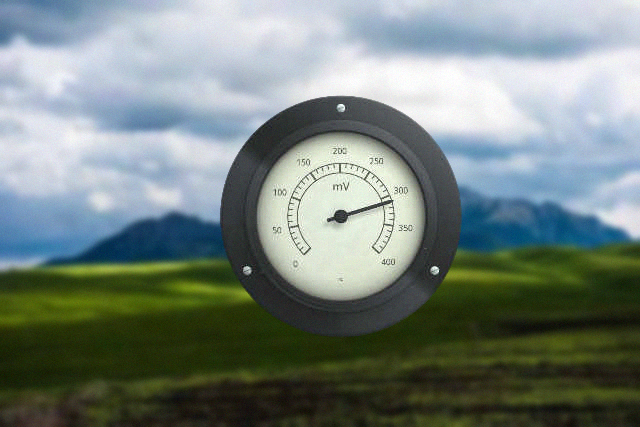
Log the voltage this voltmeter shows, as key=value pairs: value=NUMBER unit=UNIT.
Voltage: value=310 unit=mV
